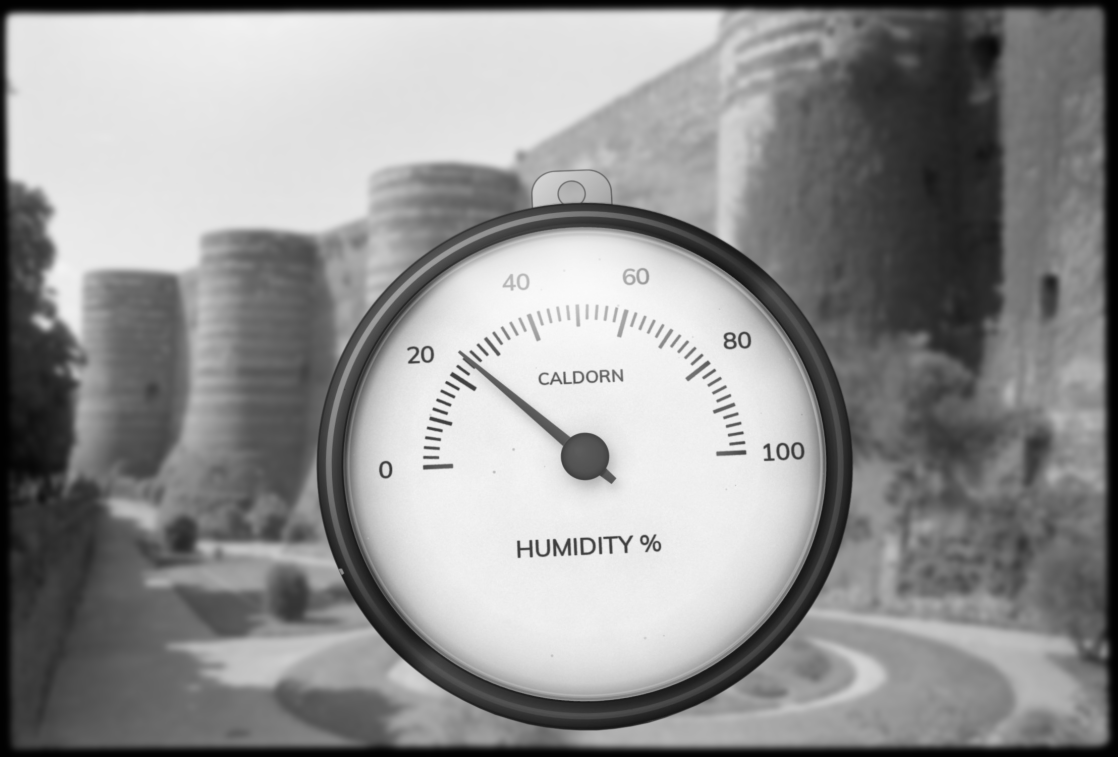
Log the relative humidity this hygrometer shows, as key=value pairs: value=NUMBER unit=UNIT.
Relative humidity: value=24 unit=%
